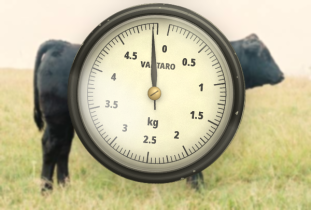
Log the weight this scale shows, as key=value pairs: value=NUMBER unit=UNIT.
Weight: value=4.95 unit=kg
